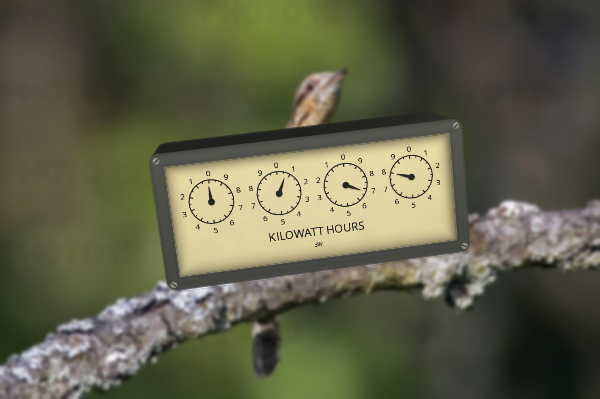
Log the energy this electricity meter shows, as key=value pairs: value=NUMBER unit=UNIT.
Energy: value=68 unit=kWh
